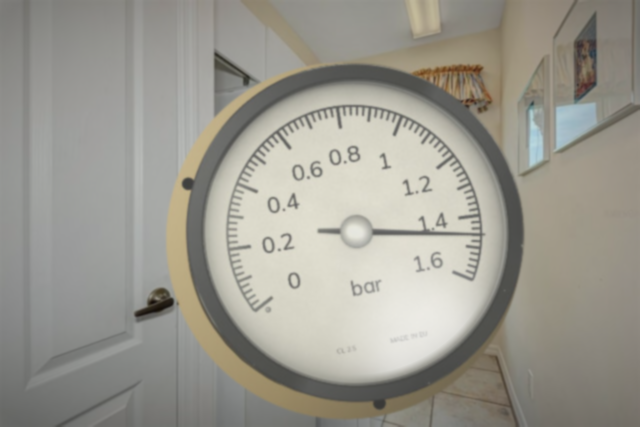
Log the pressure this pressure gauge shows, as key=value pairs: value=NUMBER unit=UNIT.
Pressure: value=1.46 unit=bar
